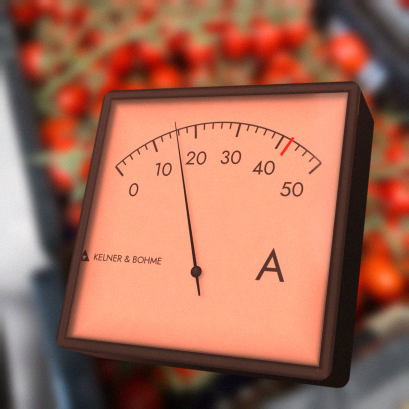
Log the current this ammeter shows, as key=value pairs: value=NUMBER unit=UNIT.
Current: value=16 unit=A
